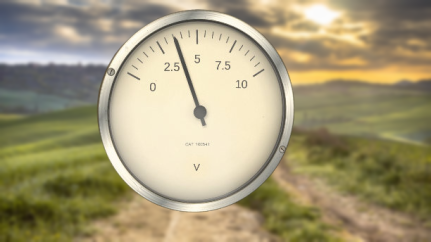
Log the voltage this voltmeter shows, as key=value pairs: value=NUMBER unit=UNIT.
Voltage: value=3.5 unit=V
